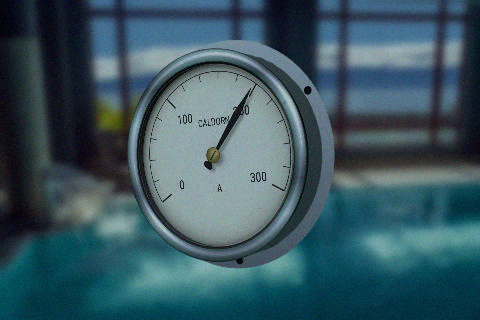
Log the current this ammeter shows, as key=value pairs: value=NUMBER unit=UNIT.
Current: value=200 unit=A
